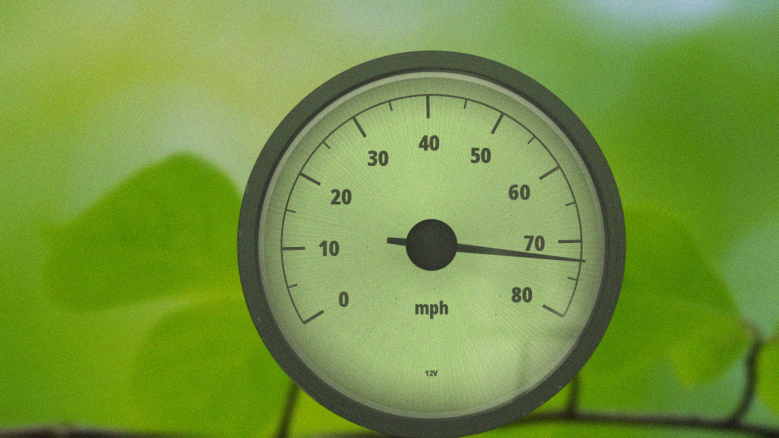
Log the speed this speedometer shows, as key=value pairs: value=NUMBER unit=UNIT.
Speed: value=72.5 unit=mph
